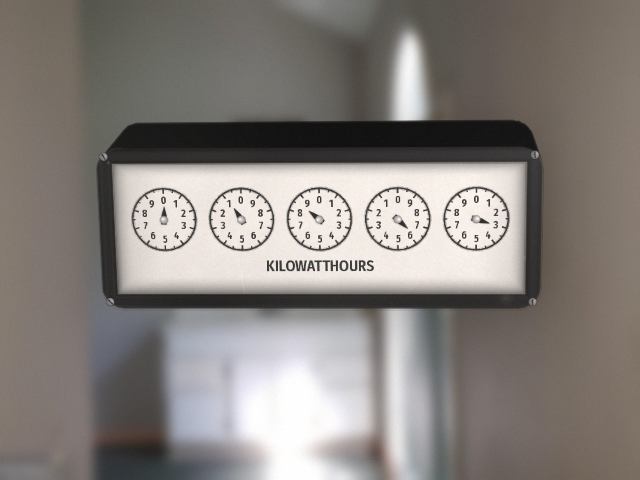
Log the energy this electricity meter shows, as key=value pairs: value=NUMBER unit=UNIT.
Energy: value=863 unit=kWh
